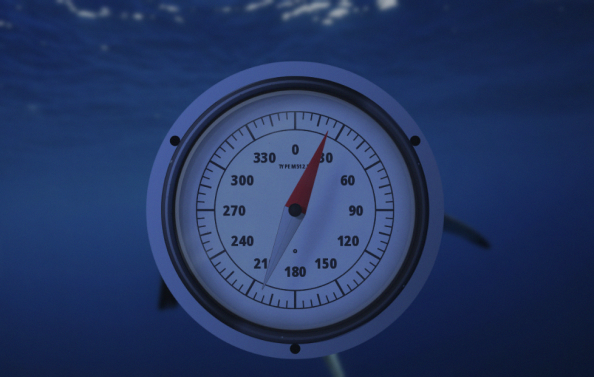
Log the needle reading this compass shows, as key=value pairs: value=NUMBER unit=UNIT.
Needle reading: value=22.5 unit=°
